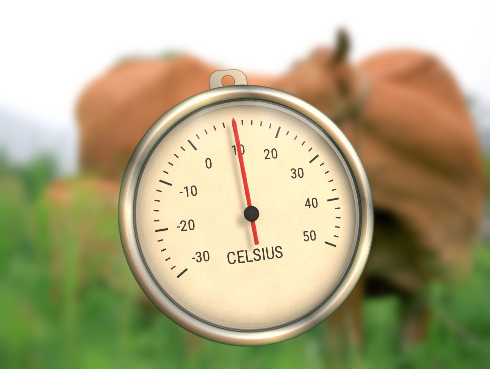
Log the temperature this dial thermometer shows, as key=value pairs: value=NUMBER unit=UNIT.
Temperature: value=10 unit=°C
